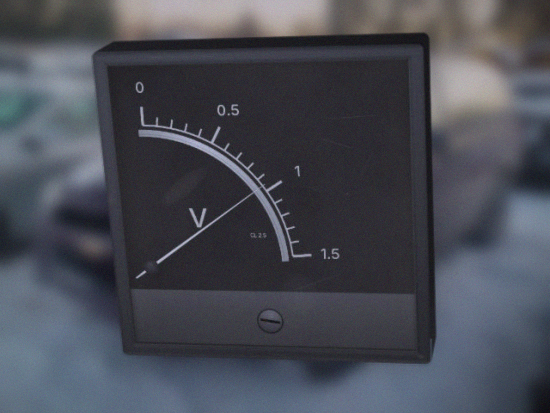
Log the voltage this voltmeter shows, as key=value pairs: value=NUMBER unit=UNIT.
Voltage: value=0.95 unit=V
